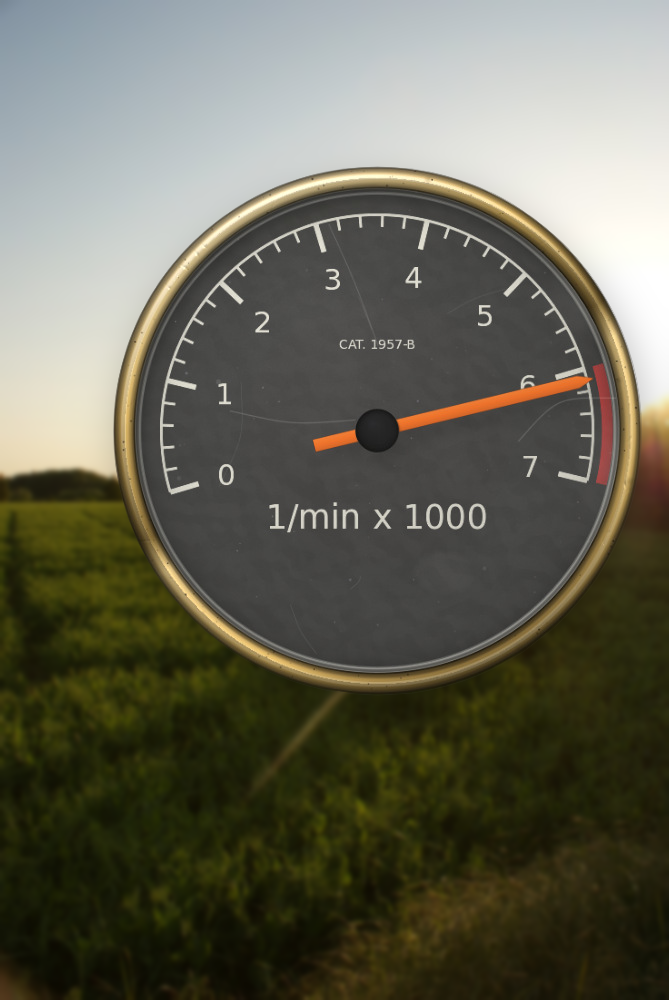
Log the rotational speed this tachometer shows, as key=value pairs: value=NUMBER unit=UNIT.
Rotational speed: value=6100 unit=rpm
